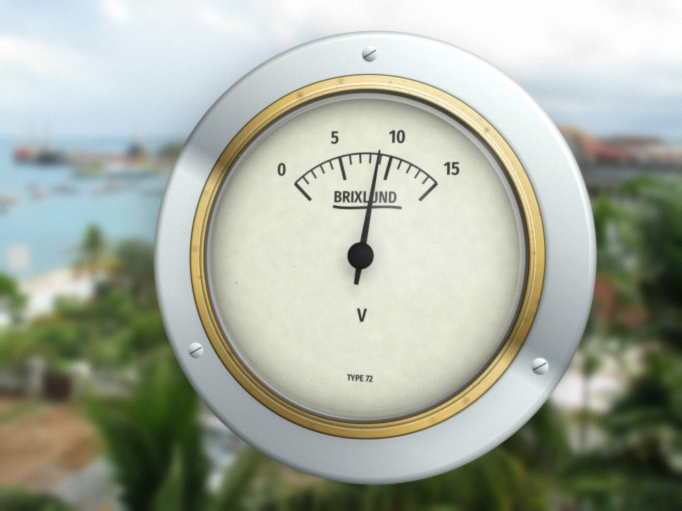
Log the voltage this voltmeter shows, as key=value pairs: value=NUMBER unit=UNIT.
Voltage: value=9 unit=V
